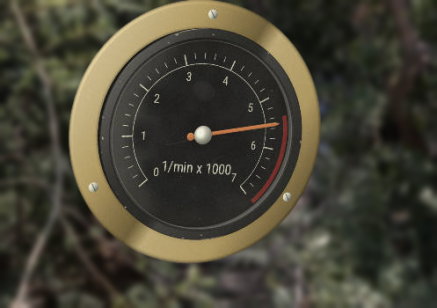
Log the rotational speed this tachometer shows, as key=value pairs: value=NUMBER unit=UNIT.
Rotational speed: value=5500 unit=rpm
